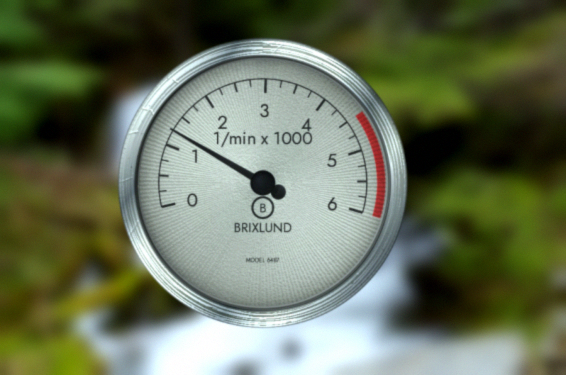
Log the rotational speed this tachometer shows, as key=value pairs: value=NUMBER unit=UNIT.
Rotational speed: value=1250 unit=rpm
